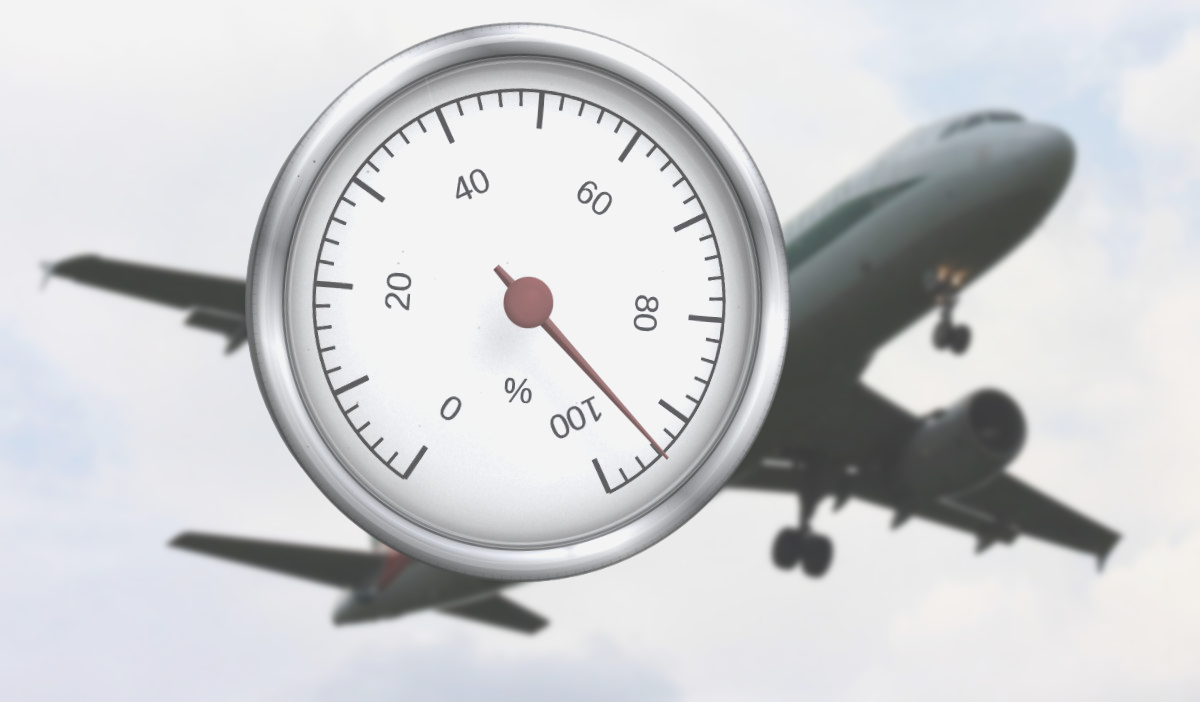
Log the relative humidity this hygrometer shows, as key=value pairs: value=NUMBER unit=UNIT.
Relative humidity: value=94 unit=%
